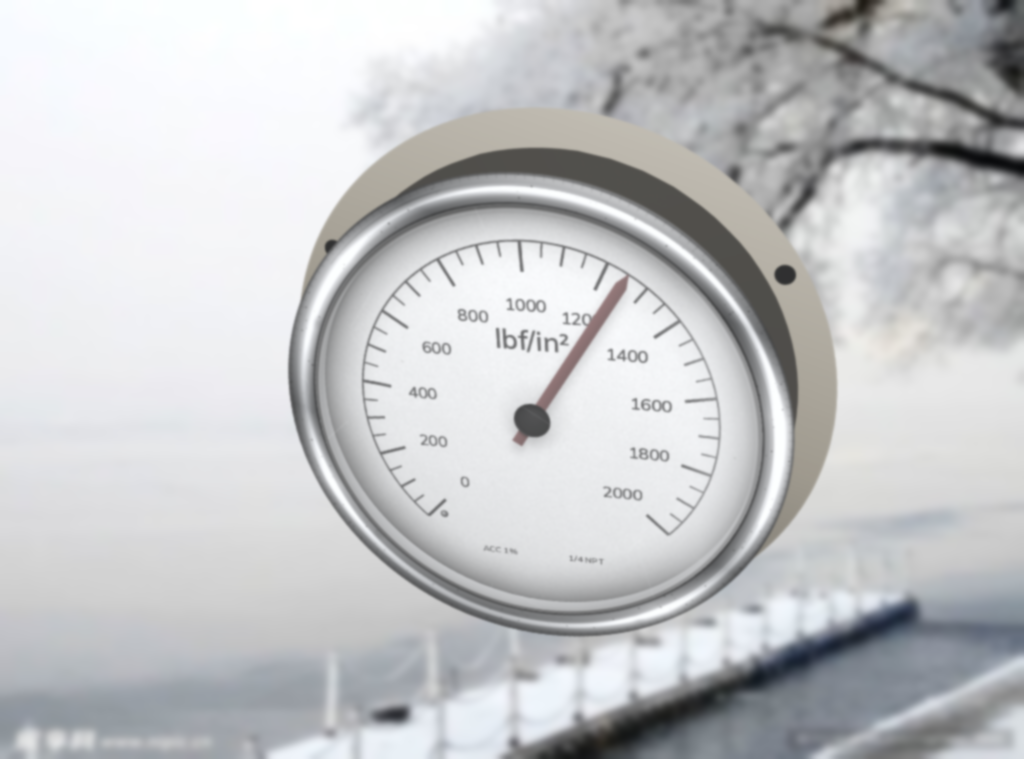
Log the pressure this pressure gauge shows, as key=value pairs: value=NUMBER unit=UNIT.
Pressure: value=1250 unit=psi
